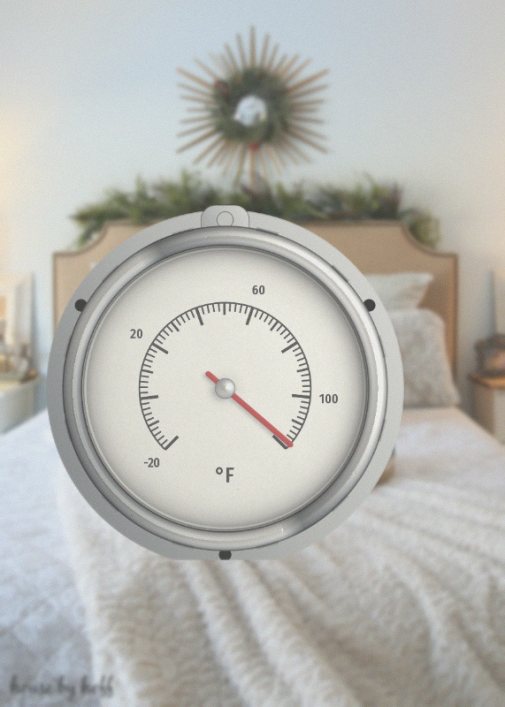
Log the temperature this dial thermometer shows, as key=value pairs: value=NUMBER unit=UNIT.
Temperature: value=118 unit=°F
